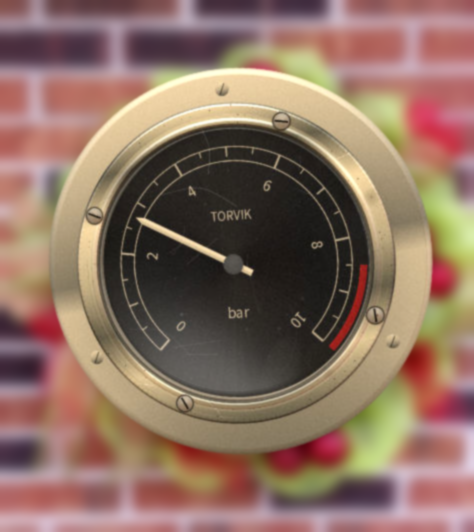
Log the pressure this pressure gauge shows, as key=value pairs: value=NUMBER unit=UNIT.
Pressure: value=2.75 unit=bar
